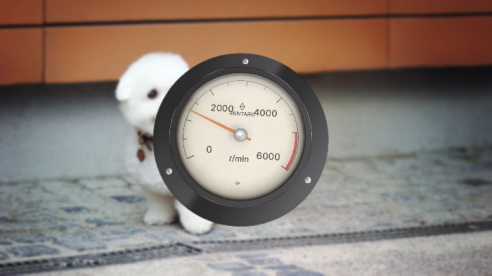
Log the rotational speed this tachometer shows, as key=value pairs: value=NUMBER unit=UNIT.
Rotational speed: value=1250 unit=rpm
